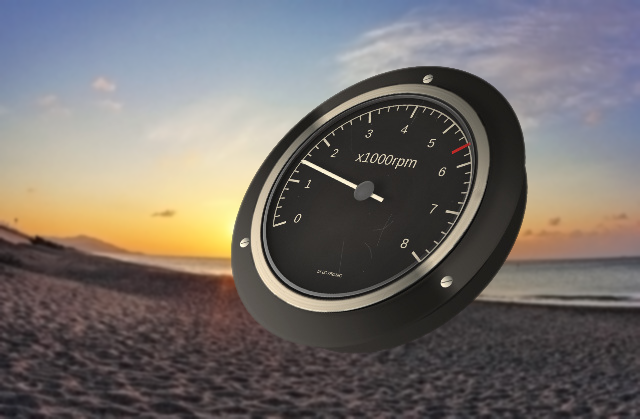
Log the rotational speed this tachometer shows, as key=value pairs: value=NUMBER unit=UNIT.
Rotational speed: value=1400 unit=rpm
